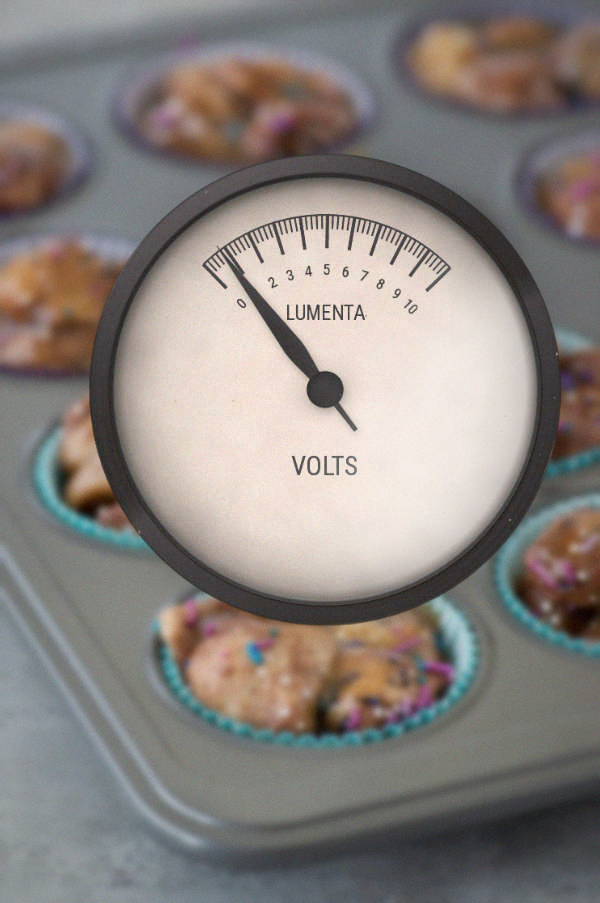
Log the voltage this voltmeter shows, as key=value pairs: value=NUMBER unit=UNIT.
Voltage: value=0.8 unit=V
